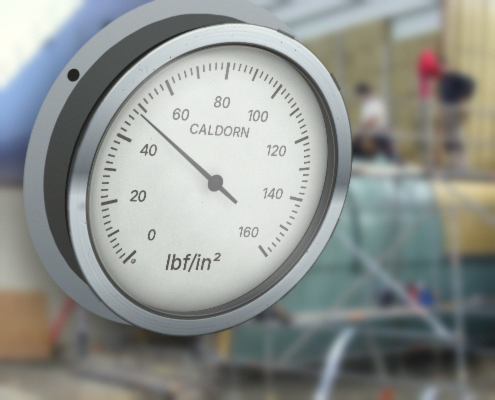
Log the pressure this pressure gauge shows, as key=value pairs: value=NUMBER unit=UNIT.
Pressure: value=48 unit=psi
